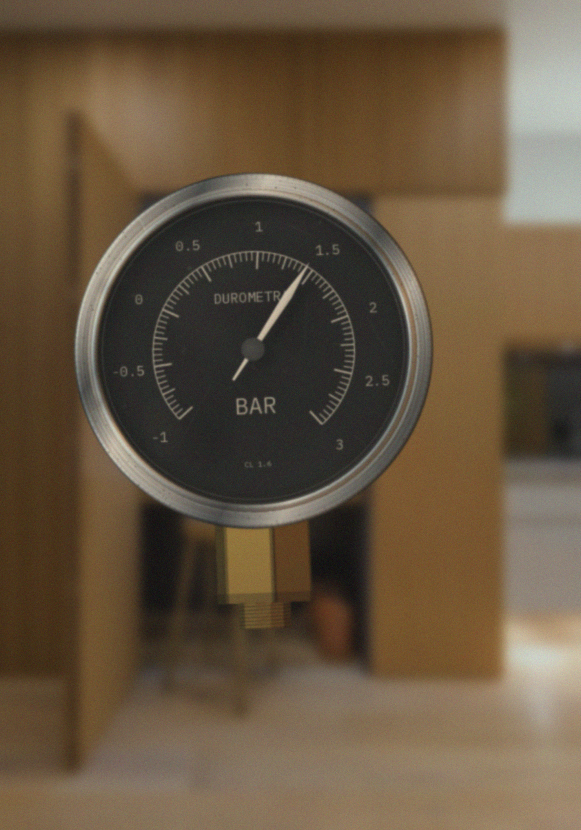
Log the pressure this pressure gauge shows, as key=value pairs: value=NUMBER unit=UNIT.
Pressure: value=1.45 unit=bar
